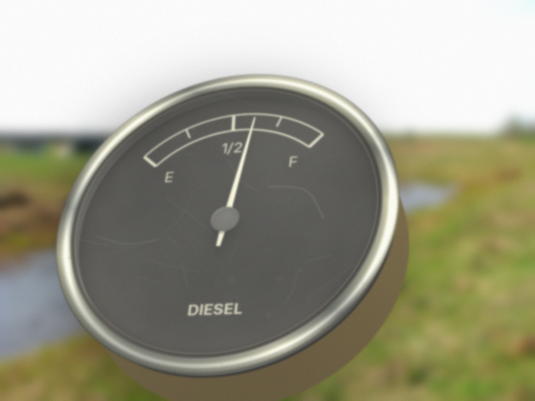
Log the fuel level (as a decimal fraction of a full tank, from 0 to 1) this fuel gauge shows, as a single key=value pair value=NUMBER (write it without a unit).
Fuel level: value=0.625
